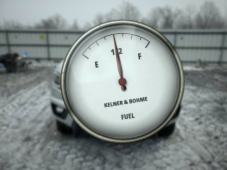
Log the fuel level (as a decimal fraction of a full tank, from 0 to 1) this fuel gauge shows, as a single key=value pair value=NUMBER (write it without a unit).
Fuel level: value=0.5
